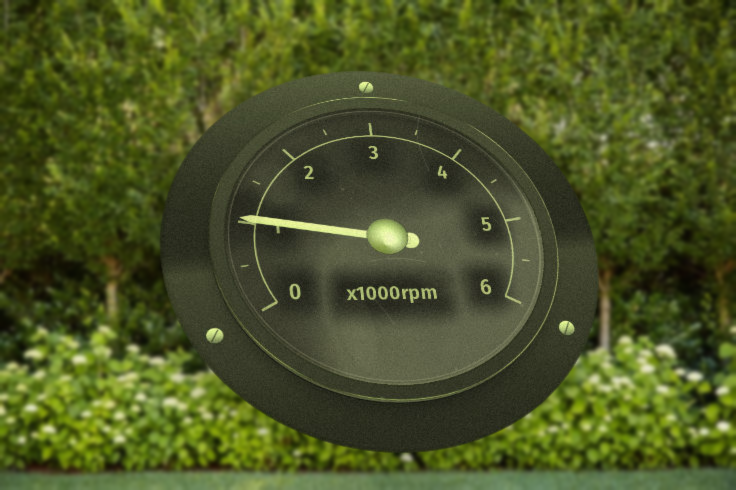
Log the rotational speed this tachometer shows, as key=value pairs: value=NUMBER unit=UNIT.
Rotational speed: value=1000 unit=rpm
